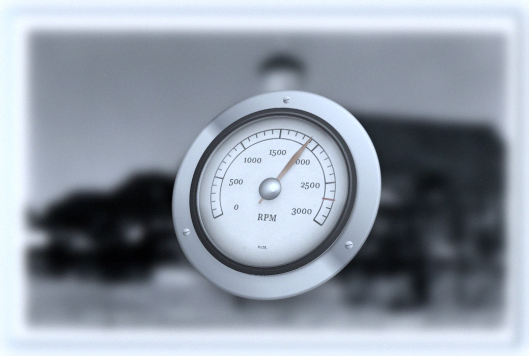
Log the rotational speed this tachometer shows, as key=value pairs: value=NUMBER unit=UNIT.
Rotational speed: value=1900 unit=rpm
